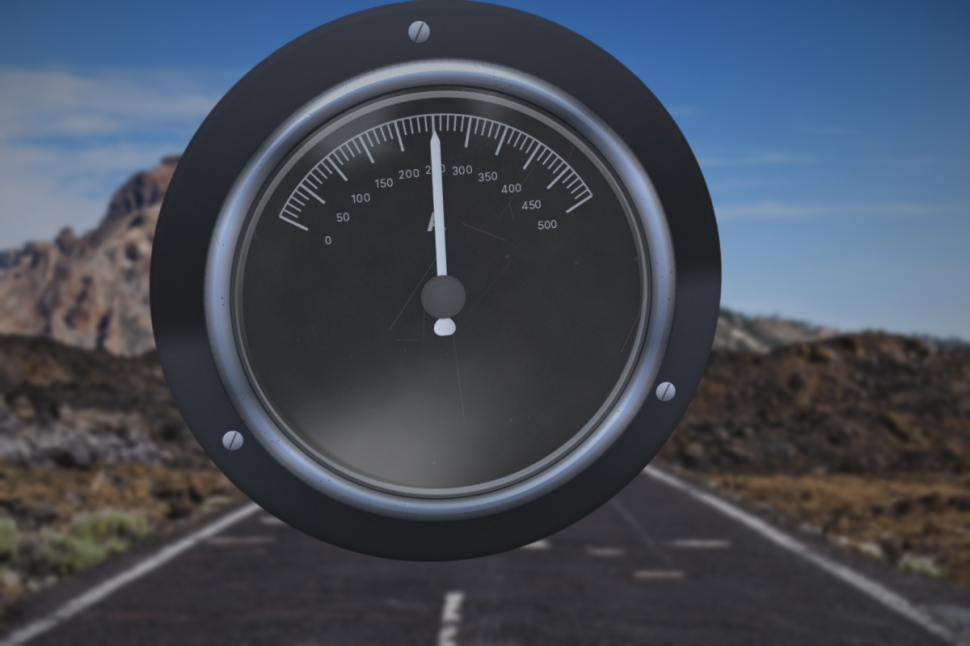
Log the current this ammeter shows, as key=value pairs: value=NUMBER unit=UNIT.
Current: value=250 unit=A
